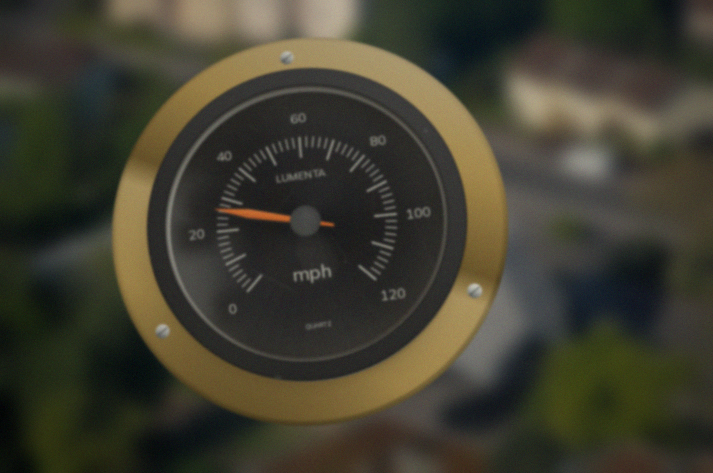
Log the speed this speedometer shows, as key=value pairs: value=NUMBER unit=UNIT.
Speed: value=26 unit=mph
